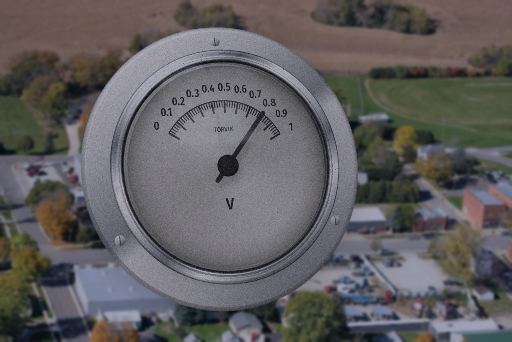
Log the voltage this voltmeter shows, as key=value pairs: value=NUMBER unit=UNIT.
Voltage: value=0.8 unit=V
